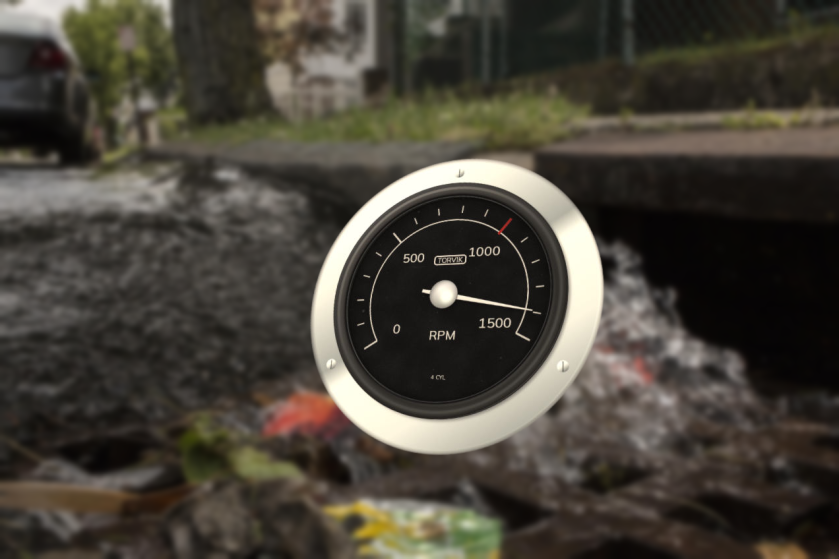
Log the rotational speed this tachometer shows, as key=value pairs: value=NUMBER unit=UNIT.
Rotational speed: value=1400 unit=rpm
